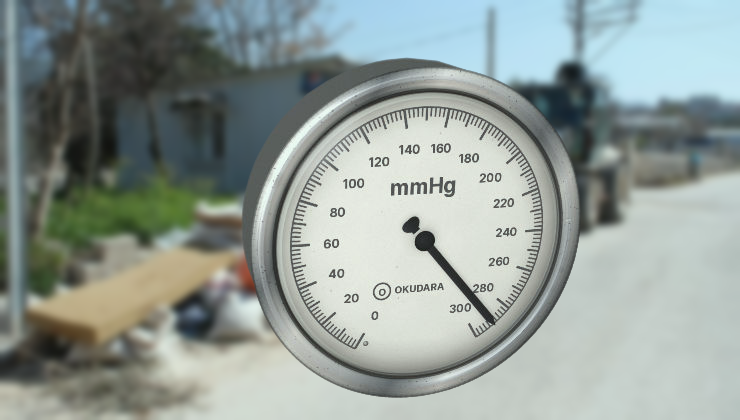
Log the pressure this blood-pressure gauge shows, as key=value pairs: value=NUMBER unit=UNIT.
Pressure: value=290 unit=mmHg
